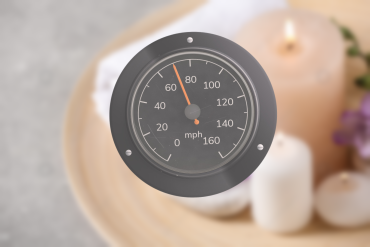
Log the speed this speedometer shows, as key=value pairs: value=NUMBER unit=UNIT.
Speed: value=70 unit=mph
